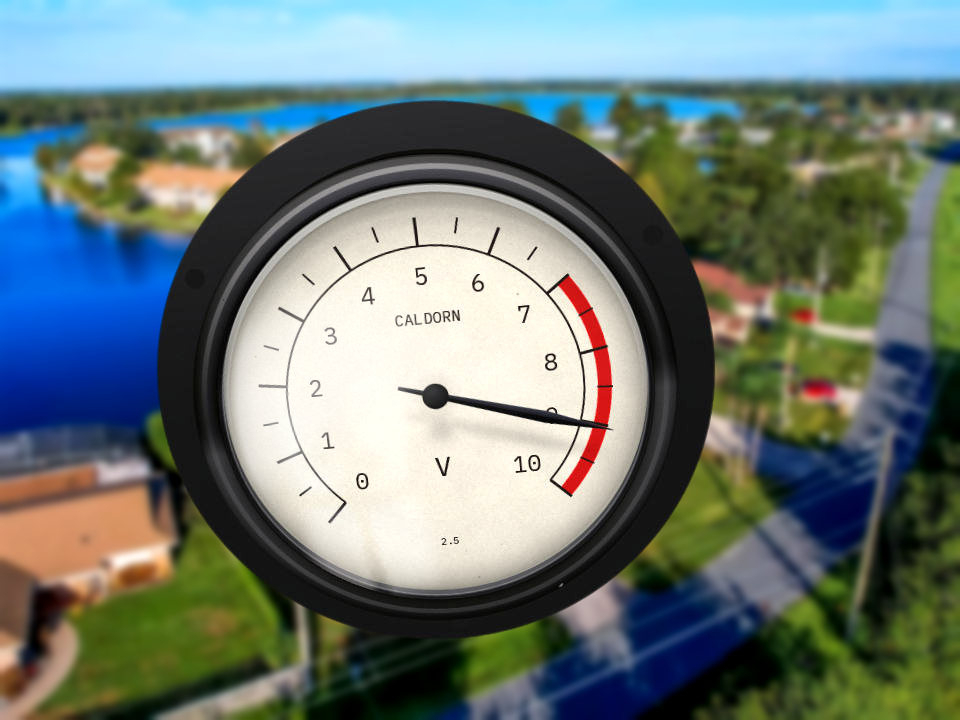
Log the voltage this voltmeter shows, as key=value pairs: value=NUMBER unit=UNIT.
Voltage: value=9 unit=V
